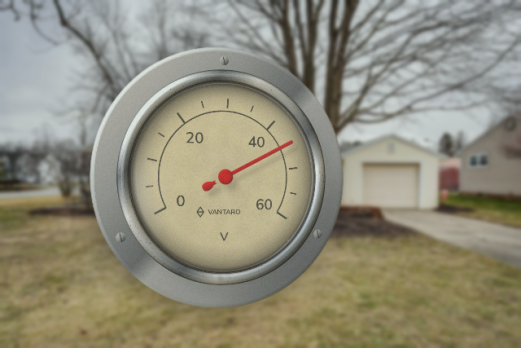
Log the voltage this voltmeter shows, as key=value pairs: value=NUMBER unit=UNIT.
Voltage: value=45 unit=V
